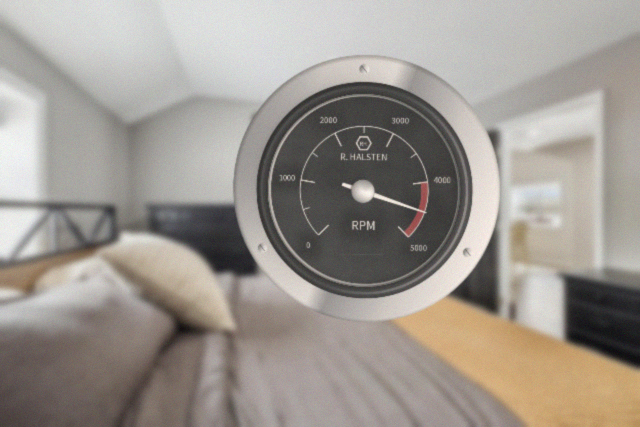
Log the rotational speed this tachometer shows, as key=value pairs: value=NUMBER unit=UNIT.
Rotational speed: value=4500 unit=rpm
